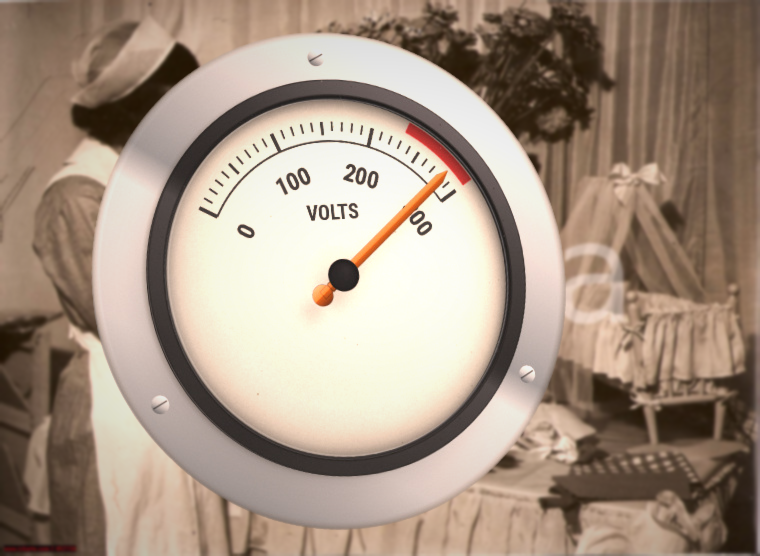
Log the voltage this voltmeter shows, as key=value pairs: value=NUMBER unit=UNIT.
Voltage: value=280 unit=V
